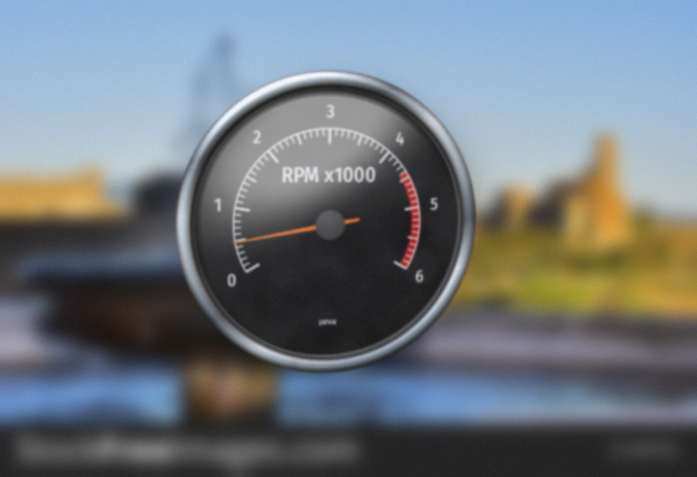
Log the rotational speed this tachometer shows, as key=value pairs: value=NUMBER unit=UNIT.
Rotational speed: value=500 unit=rpm
